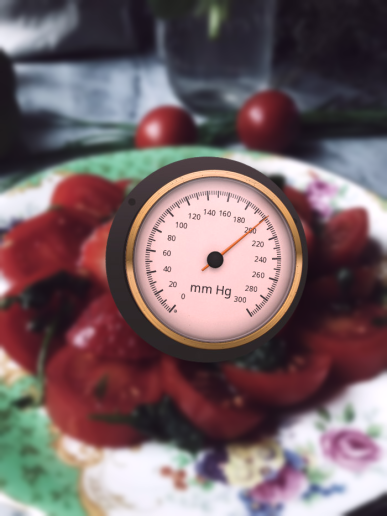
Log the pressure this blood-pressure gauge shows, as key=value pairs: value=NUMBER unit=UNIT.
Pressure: value=200 unit=mmHg
